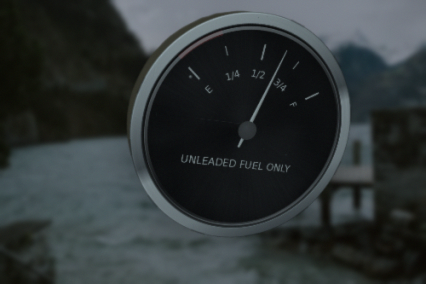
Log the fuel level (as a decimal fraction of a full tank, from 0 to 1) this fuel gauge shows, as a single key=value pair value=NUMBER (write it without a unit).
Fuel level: value=0.625
